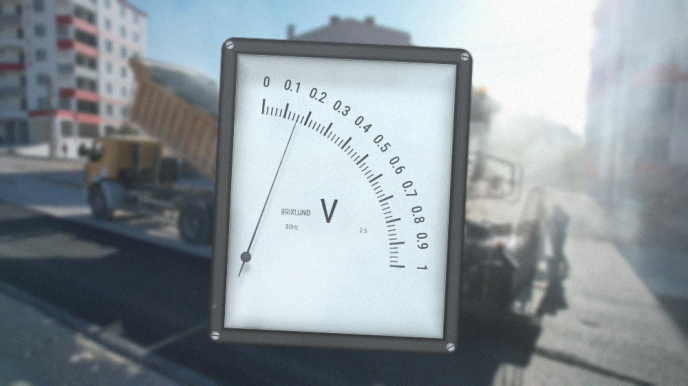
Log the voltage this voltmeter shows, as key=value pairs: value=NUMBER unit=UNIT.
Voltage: value=0.16 unit=V
